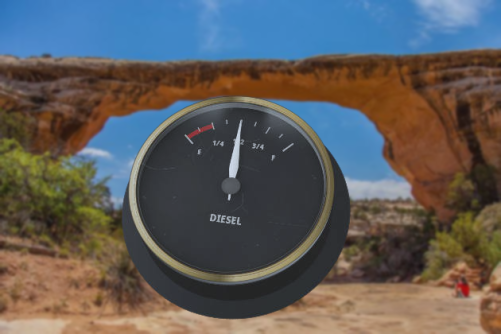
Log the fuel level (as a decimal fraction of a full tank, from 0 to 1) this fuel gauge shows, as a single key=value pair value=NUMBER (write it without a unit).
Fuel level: value=0.5
